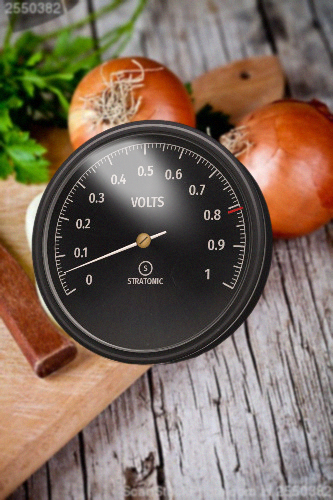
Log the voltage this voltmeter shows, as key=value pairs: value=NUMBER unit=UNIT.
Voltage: value=0.05 unit=V
